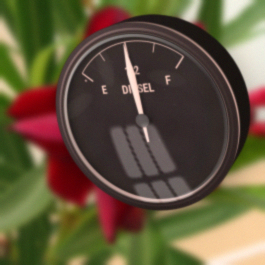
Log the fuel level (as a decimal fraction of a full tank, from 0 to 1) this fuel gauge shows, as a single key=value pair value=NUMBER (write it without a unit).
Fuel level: value=0.5
